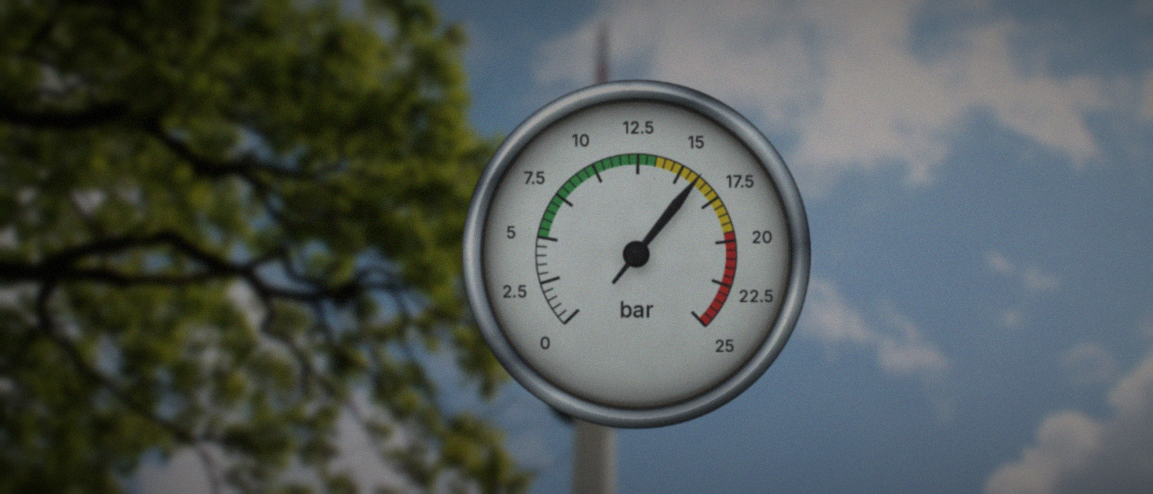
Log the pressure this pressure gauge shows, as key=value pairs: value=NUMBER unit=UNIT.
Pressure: value=16 unit=bar
